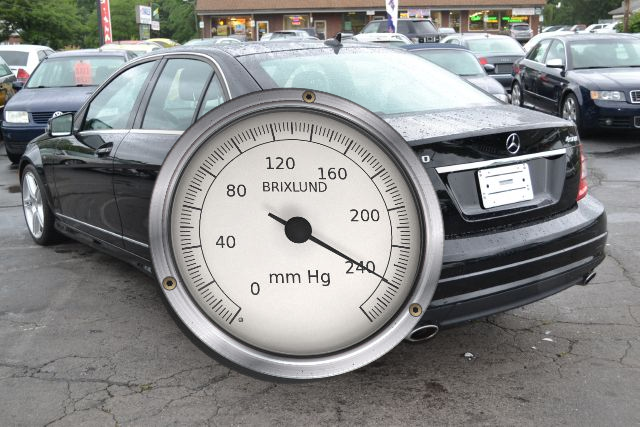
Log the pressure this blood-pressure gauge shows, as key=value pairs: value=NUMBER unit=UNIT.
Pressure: value=240 unit=mmHg
